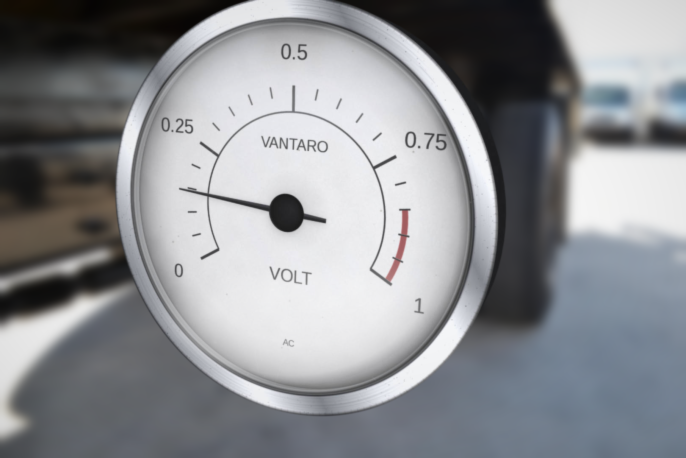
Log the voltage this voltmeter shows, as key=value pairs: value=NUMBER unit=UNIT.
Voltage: value=0.15 unit=V
